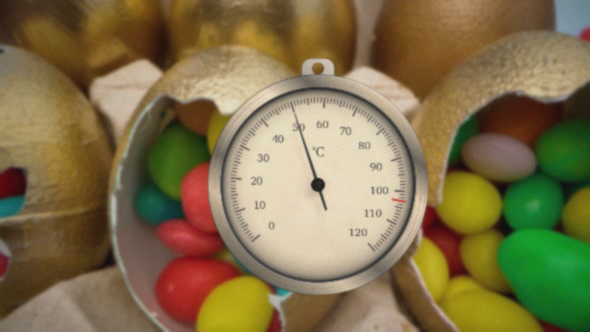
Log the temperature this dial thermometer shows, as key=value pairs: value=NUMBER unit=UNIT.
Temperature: value=50 unit=°C
